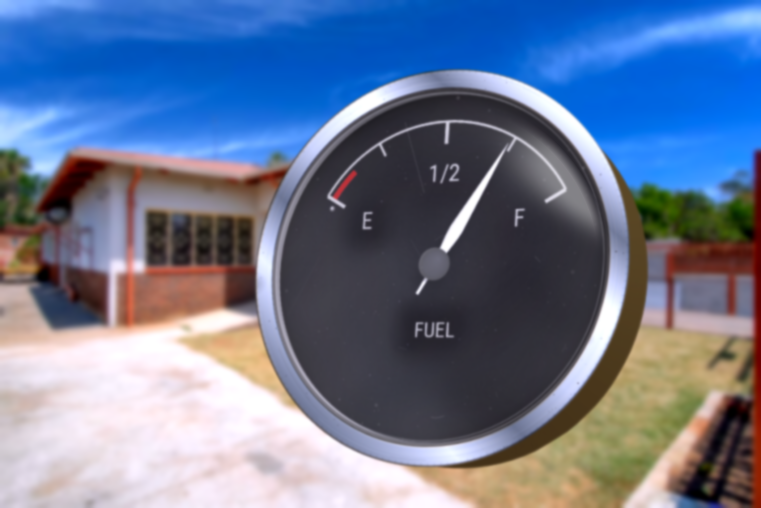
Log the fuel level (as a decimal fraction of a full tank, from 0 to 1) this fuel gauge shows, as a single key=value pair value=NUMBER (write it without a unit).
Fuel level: value=0.75
